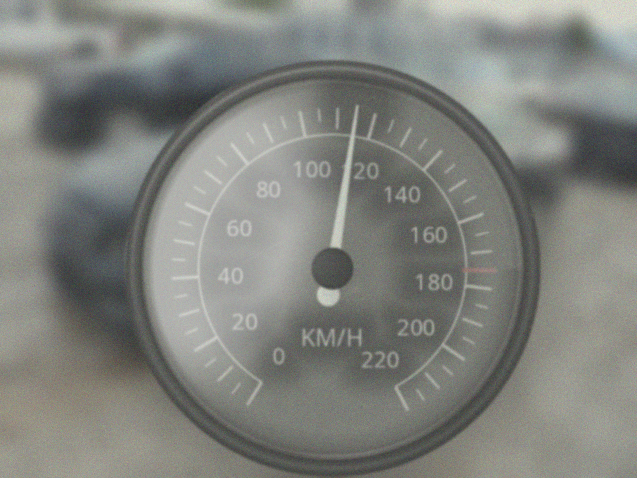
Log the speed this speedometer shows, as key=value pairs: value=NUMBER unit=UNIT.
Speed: value=115 unit=km/h
